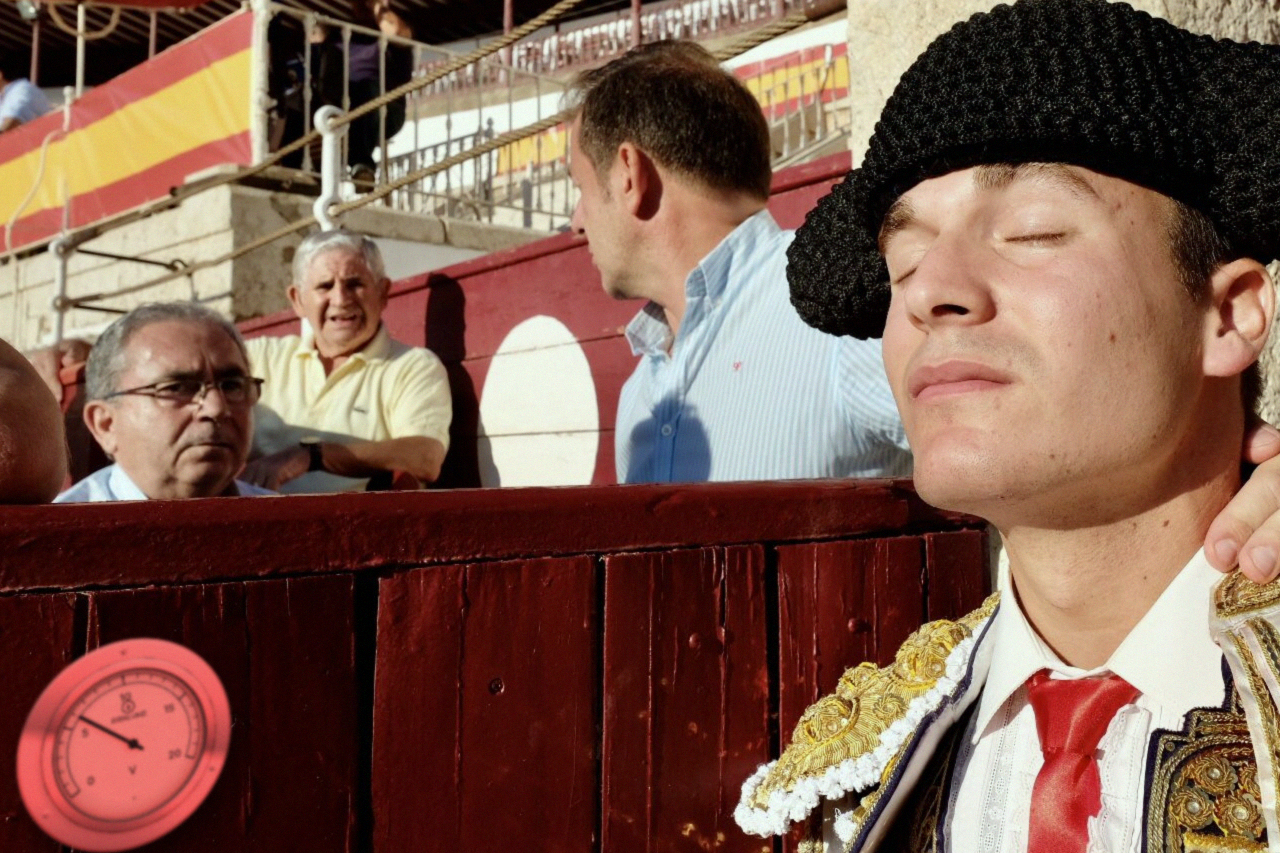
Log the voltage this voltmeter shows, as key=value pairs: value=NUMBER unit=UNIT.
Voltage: value=6 unit=V
